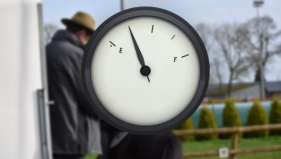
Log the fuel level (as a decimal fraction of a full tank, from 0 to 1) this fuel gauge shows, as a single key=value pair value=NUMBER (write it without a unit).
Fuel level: value=0.25
